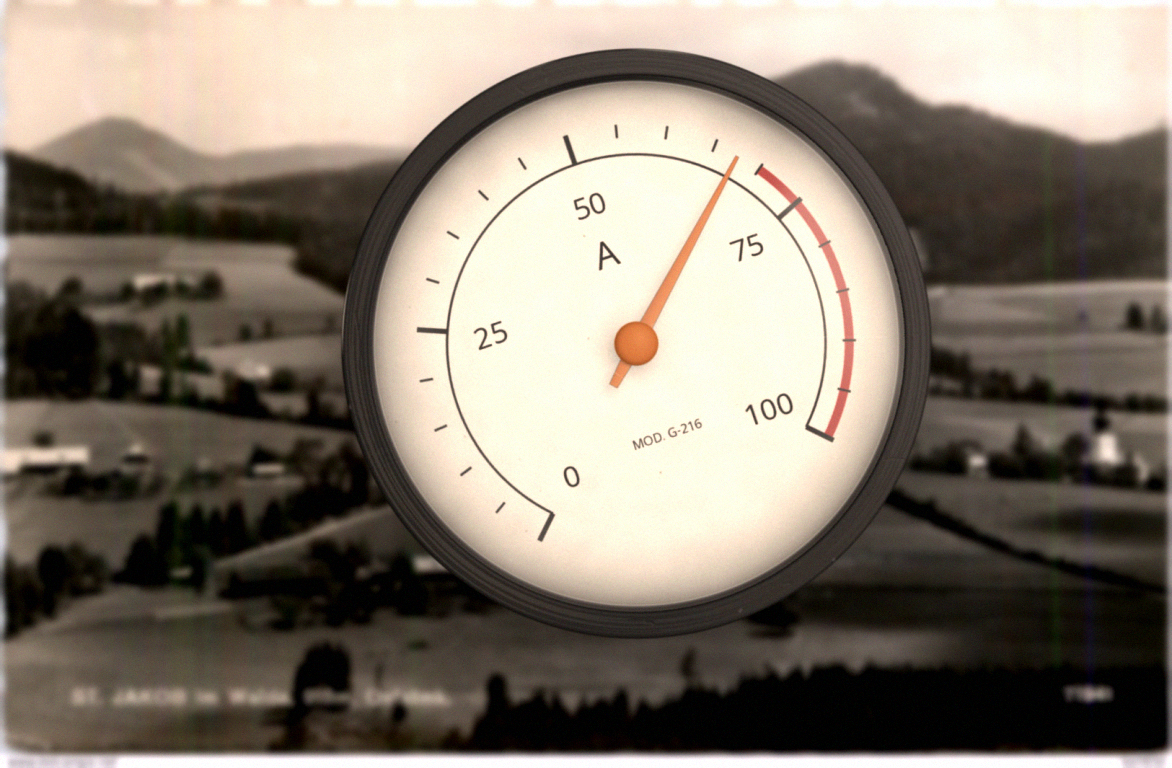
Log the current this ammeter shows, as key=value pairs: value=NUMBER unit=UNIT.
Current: value=67.5 unit=A
